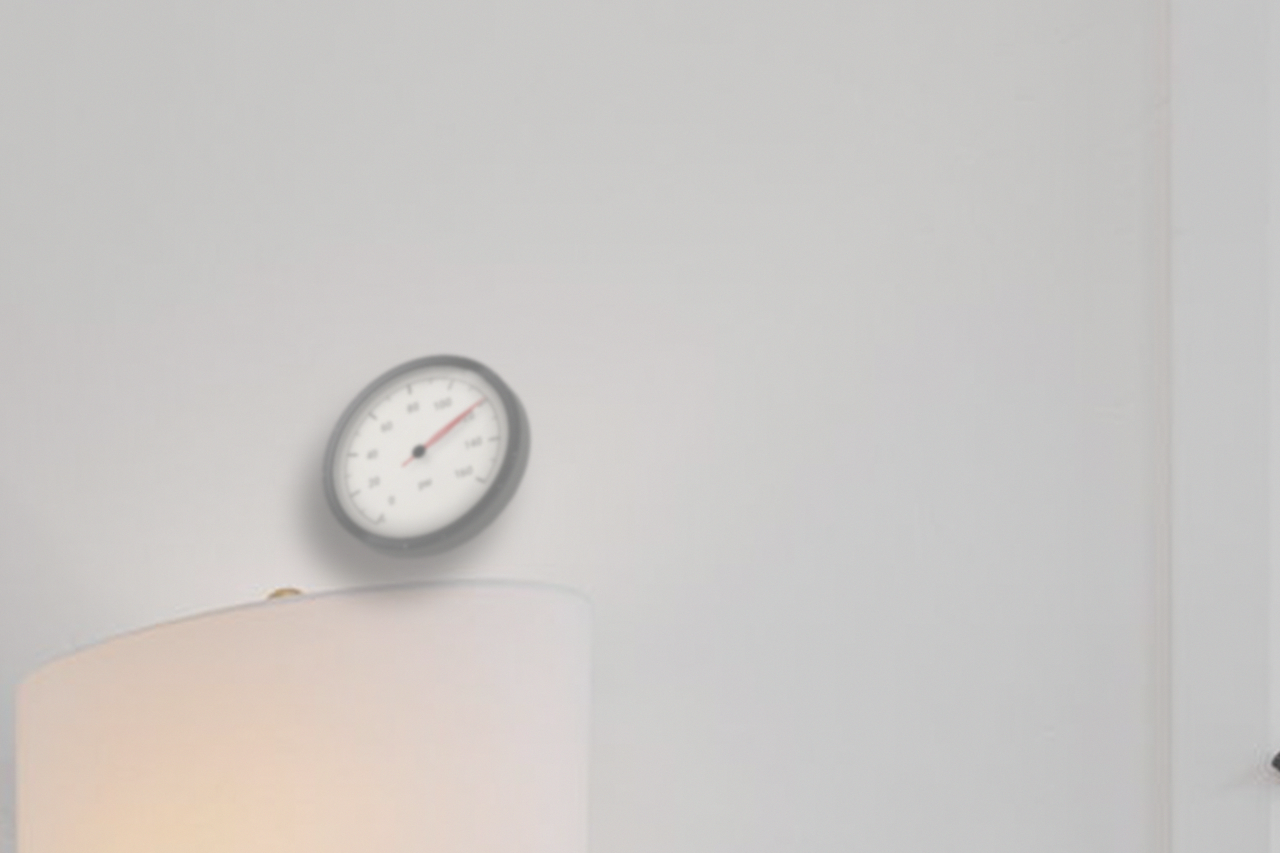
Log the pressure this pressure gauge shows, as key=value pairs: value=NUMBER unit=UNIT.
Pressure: value=120 unit=psi
